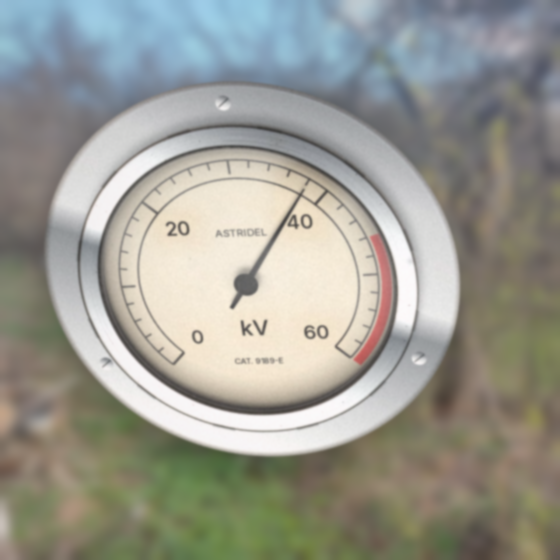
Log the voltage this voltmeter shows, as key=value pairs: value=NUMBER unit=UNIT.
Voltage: value=38 unit=kV
